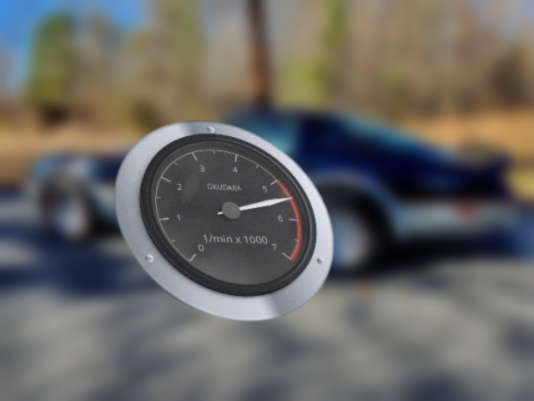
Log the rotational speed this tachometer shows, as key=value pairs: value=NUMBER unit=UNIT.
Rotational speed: value=5500 unit=rpm
